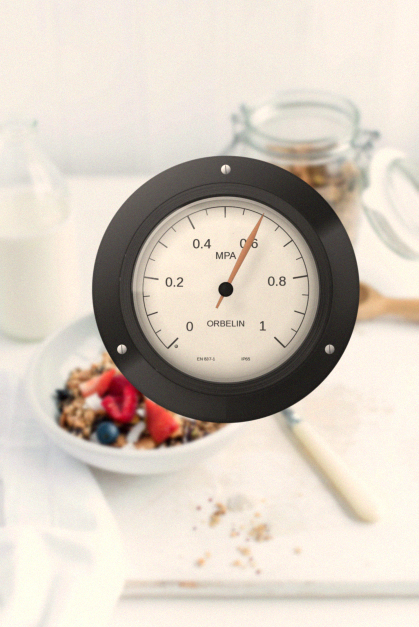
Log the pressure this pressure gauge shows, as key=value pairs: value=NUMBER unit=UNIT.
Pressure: value=0.6 unit=MPa
